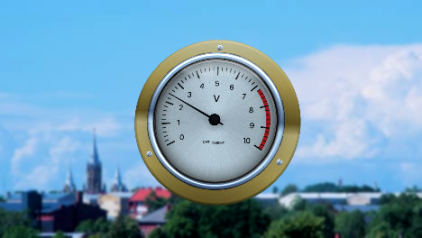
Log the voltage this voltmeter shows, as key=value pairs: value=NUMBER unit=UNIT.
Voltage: value=2.4 unit=V
